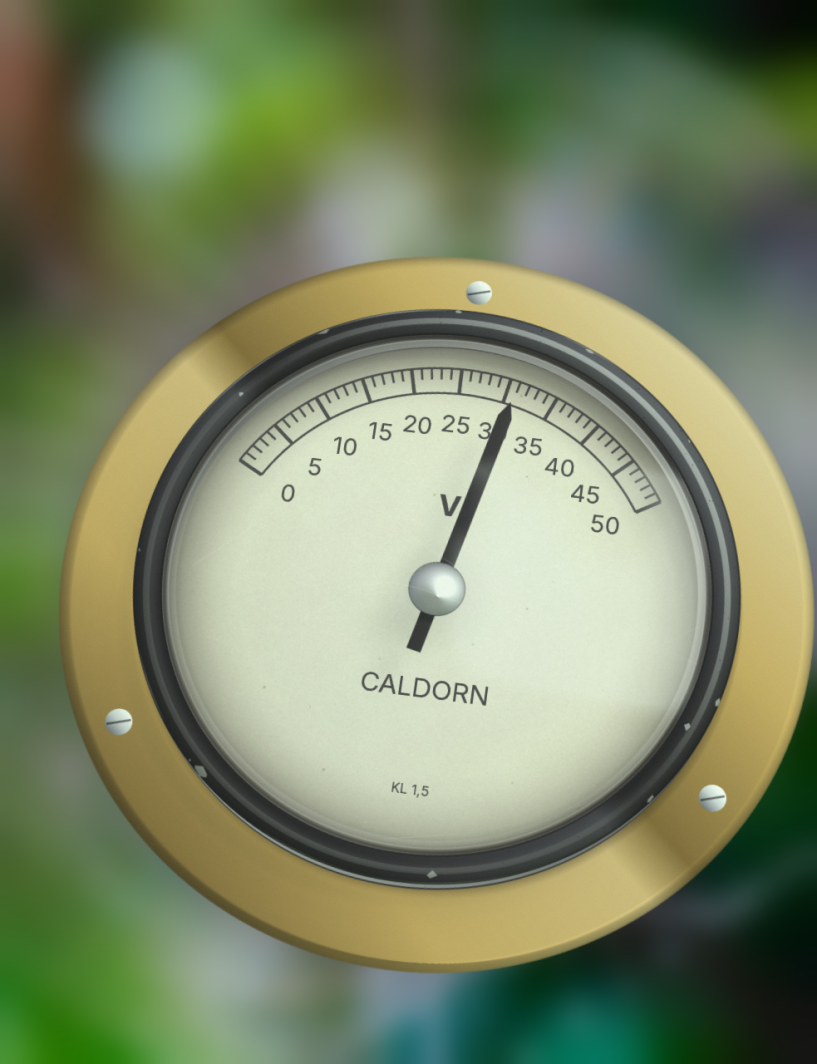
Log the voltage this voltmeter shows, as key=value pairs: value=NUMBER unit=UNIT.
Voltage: value=31 unit=V
